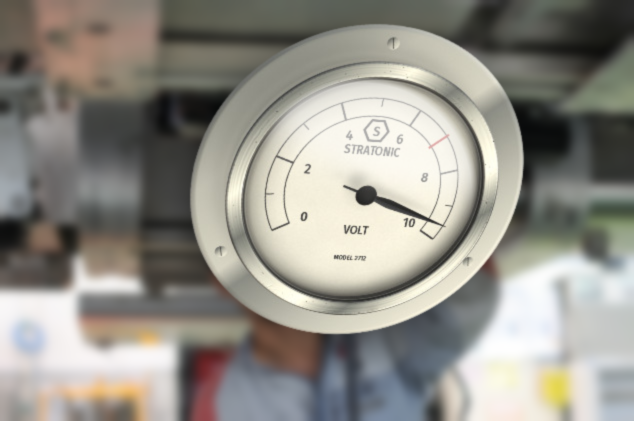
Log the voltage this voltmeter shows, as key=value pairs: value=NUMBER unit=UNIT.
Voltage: value=9.5 unit=V
